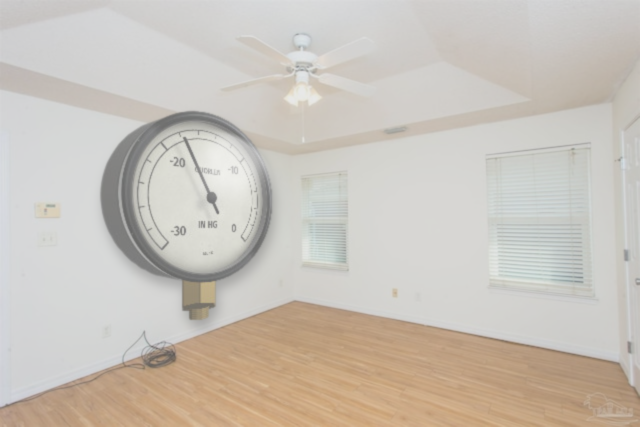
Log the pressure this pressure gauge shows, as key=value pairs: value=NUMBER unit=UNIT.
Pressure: value=-18 unit=inHg
